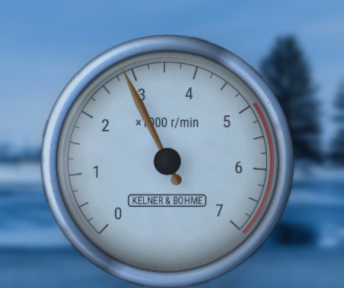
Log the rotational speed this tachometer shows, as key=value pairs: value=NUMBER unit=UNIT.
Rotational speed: value=2875 unit=rpm
